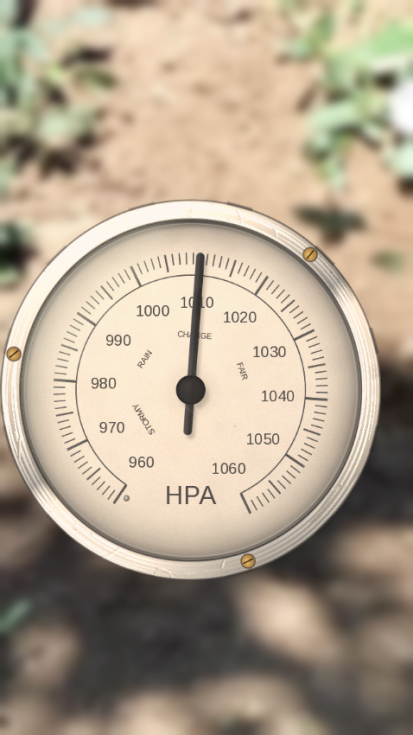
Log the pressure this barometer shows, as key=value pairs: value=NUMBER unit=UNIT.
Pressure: value=1010 unit=hPa
